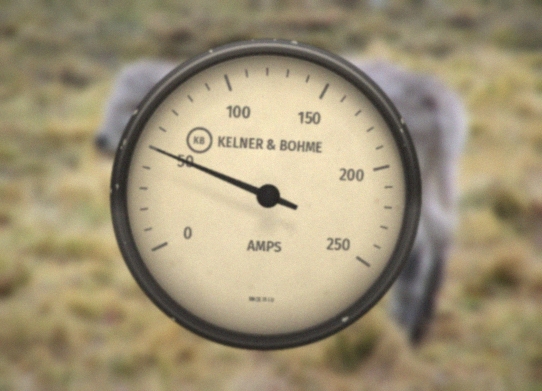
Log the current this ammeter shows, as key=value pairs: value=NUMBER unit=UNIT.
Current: value=50 unit=A
